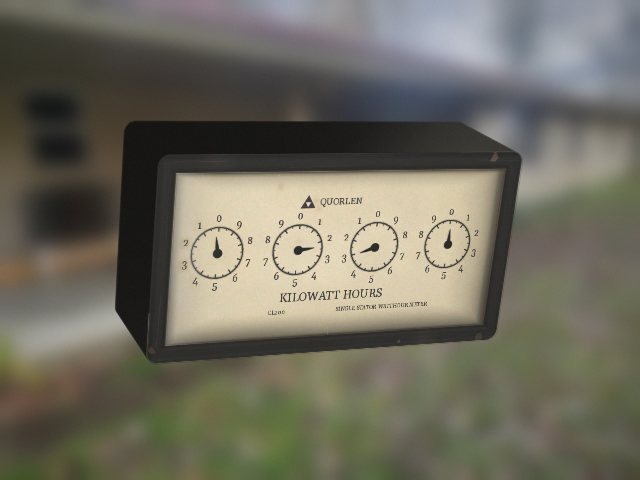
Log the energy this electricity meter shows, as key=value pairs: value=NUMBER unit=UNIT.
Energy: value=230 unit=kWh
